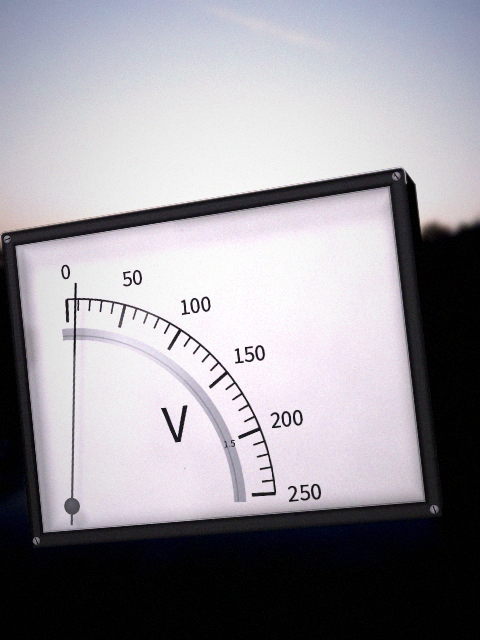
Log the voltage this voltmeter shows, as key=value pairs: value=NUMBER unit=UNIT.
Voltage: value=10 unit=V
